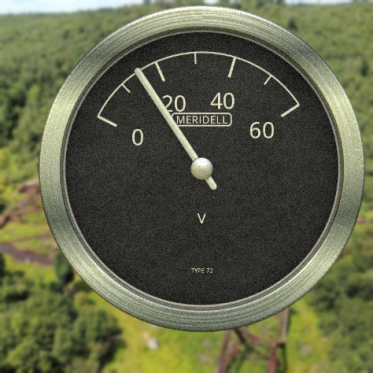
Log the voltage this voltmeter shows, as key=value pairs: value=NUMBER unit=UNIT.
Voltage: value=15 unit=V
